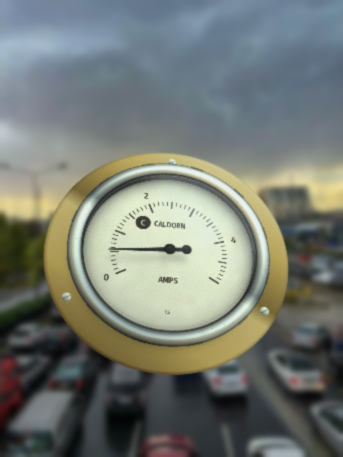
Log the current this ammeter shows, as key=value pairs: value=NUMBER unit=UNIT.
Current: value=0.5 unit=A
